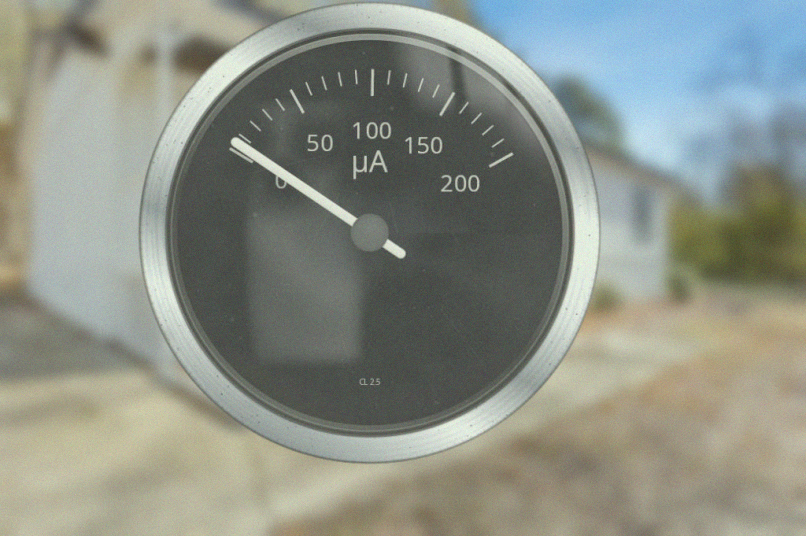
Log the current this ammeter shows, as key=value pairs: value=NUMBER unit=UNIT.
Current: value=5 unit=µA
